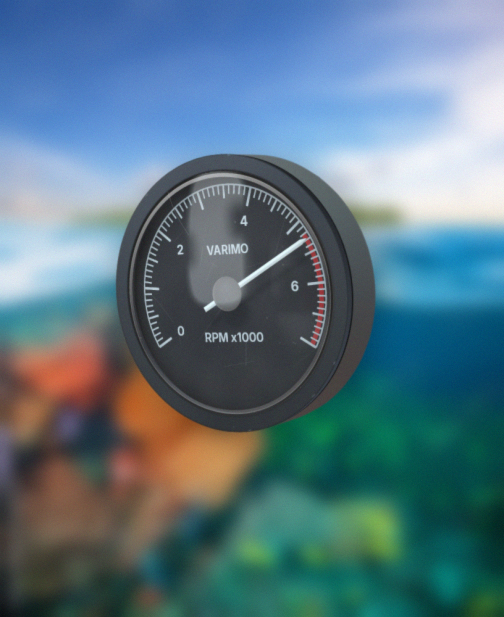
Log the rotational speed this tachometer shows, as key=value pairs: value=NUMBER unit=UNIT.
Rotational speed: value=5300 unit=rpm
